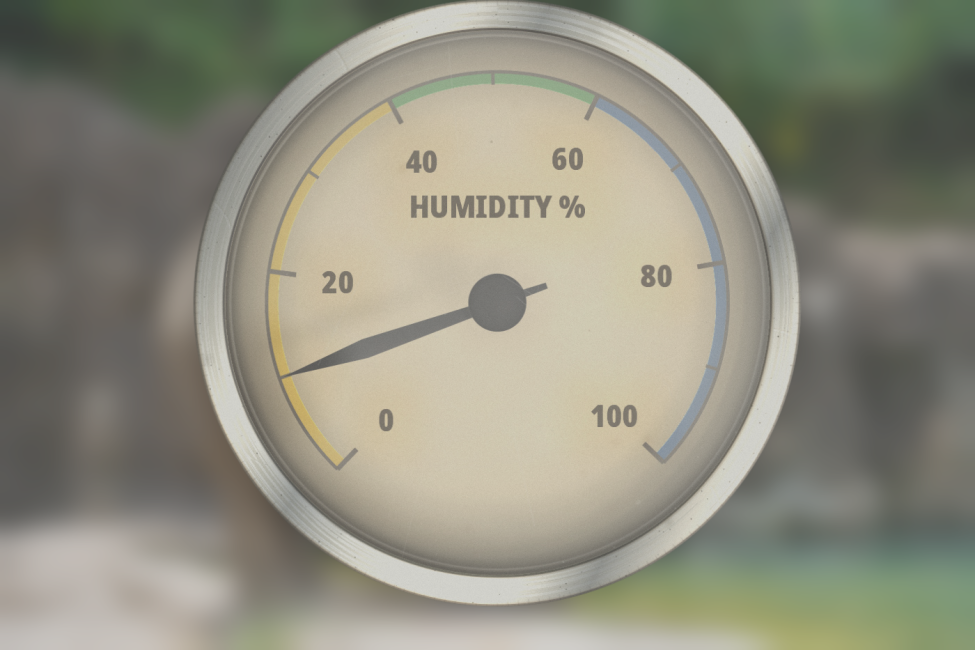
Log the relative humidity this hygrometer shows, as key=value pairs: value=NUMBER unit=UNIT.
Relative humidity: value=10 unit=%
